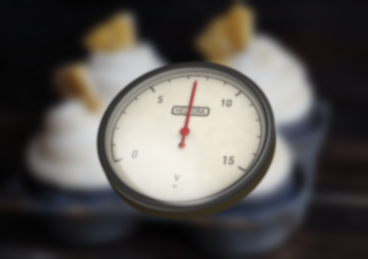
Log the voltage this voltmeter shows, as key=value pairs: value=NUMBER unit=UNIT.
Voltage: value=7.5 unit=V
